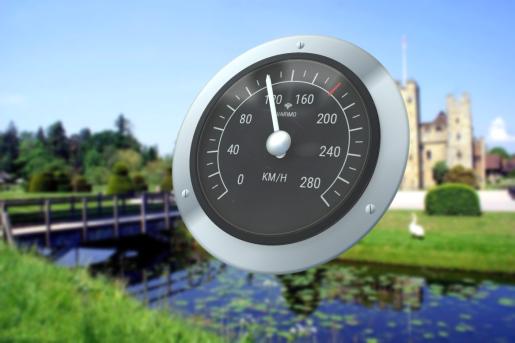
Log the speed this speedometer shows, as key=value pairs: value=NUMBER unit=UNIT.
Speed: value=120 unit=km/h
